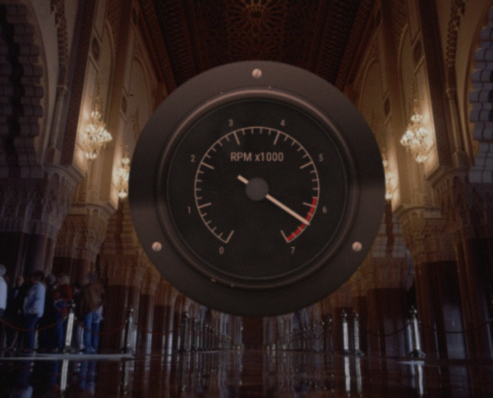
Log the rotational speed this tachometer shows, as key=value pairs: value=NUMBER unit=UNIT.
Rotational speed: value=6400 unit=rpm
